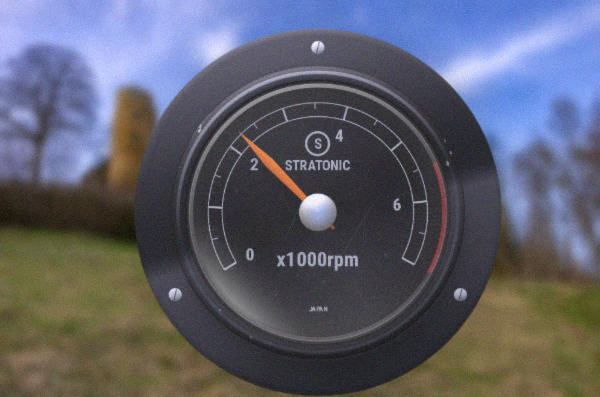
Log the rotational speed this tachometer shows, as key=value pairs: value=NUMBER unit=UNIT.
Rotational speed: value=2250 unit=rpm
